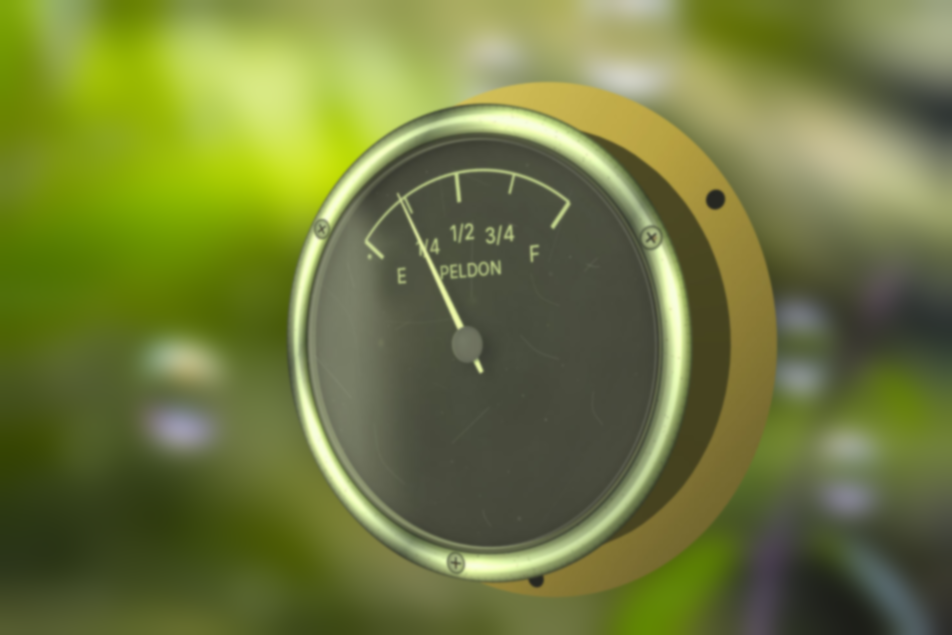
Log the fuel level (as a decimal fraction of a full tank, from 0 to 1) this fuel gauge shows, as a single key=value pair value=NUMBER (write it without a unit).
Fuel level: value=0.25
